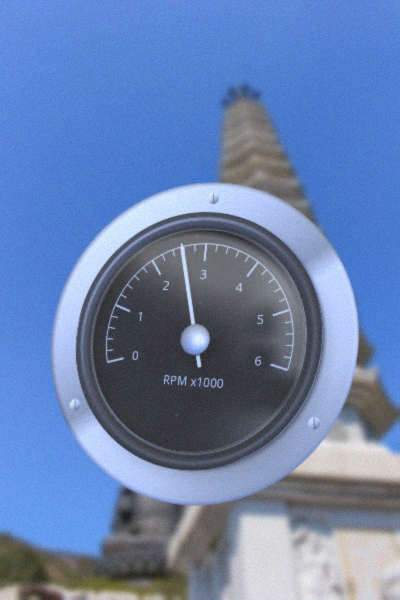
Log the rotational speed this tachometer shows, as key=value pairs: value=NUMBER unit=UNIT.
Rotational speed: value=2600 unit=rpm
